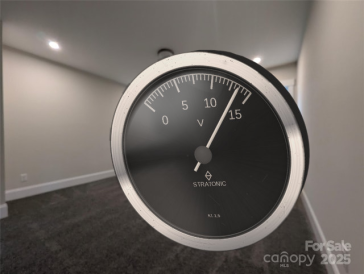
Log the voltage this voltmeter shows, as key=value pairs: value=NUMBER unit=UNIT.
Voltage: value=13.5 unit=V
